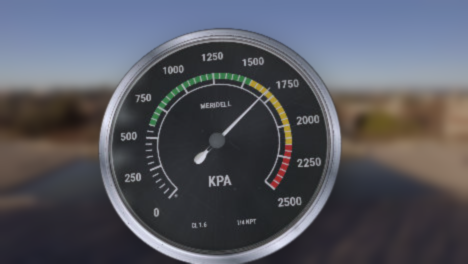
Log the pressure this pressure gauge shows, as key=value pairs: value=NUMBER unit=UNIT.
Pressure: value=1700 unit=kPa
